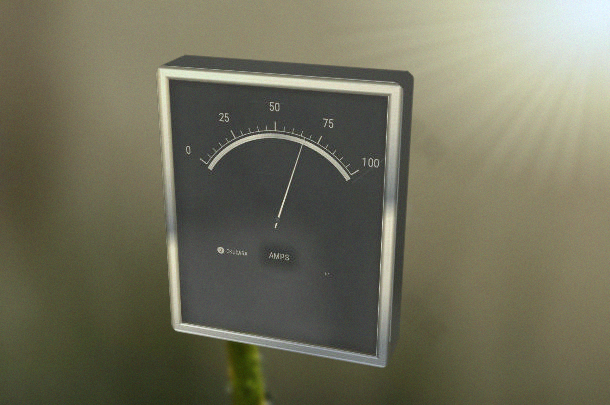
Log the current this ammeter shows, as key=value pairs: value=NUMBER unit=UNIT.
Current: value=67.5 unit=A
